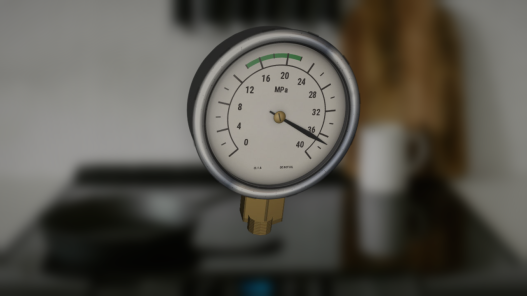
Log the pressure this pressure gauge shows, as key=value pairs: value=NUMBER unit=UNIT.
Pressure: value=37 unit=MPa
